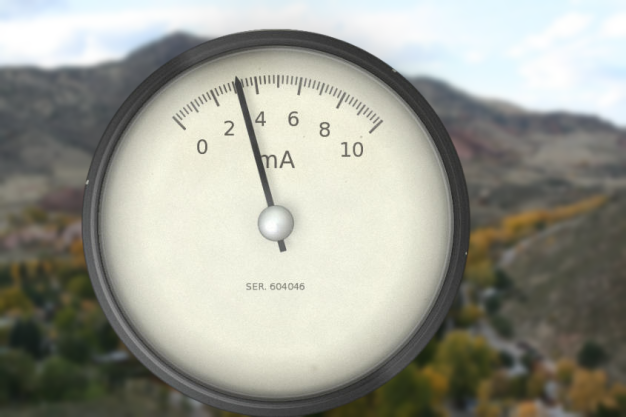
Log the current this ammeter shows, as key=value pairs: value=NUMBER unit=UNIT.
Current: value=3.2 unit=mA
